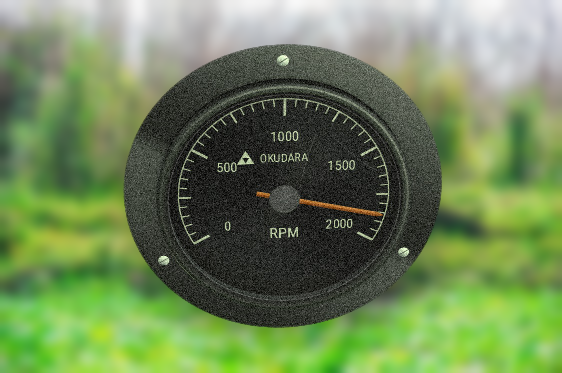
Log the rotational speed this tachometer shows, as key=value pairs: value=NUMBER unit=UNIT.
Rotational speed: value=1850 unit=rpm
